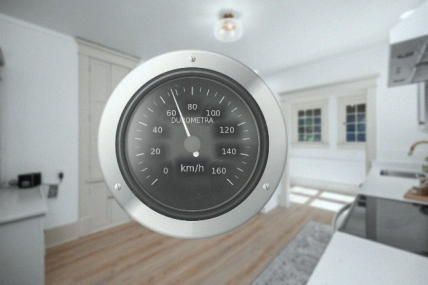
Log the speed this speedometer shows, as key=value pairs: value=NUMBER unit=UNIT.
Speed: value=67.5 unit=km/h
